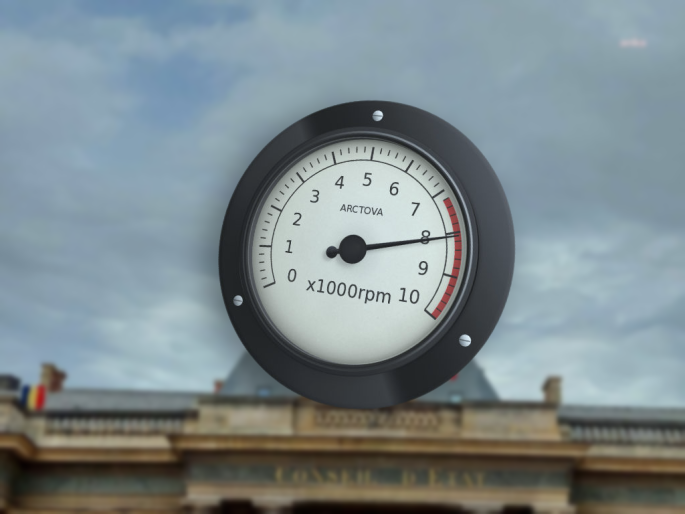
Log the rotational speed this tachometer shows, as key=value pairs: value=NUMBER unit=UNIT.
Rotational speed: value=8100 unit=rpm
